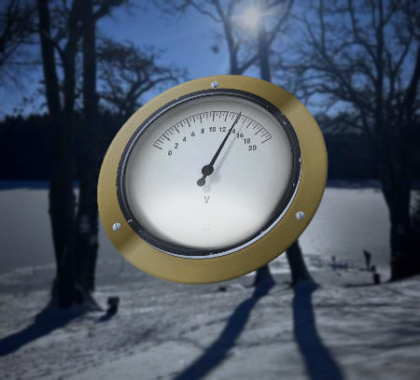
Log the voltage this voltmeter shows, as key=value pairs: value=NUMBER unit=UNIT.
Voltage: value=14 unit=V
